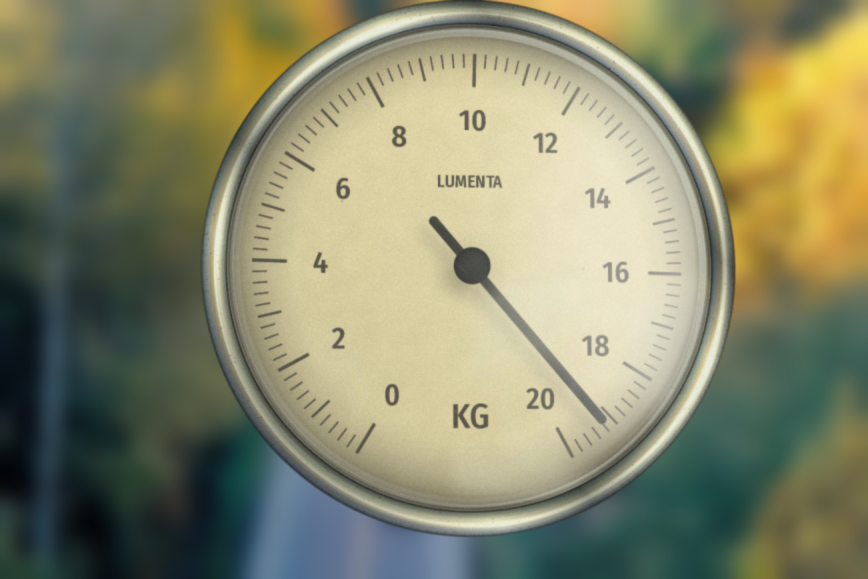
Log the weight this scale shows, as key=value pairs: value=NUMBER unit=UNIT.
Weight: value=19.2 unit=kg
